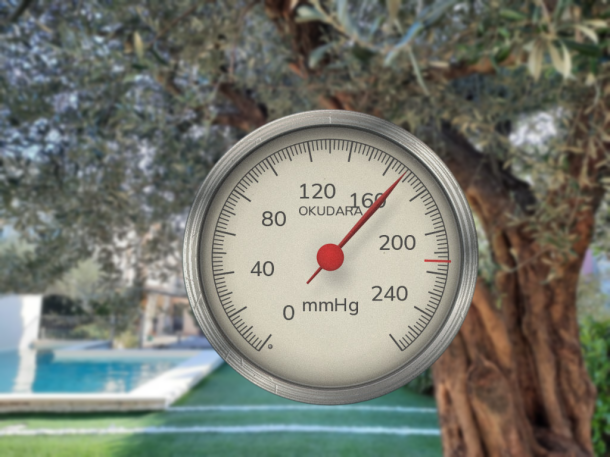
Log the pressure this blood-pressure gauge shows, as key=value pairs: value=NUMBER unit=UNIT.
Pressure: value=168 unit=mmHg
